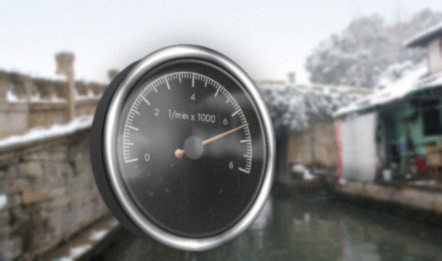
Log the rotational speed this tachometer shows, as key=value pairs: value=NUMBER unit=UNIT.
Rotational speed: value=6500 unit=rpm
